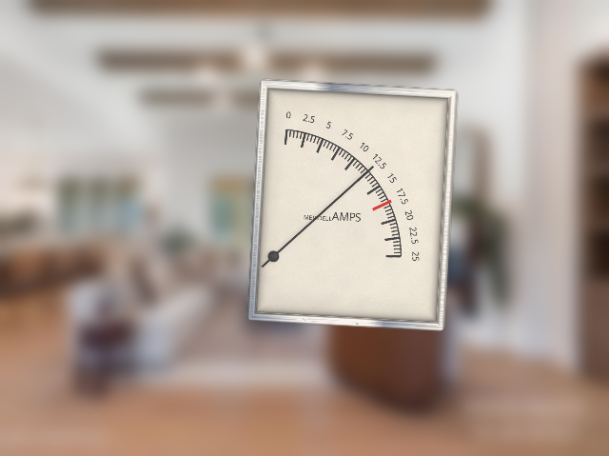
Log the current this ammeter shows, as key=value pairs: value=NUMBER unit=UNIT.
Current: value=12.5 unit=A
